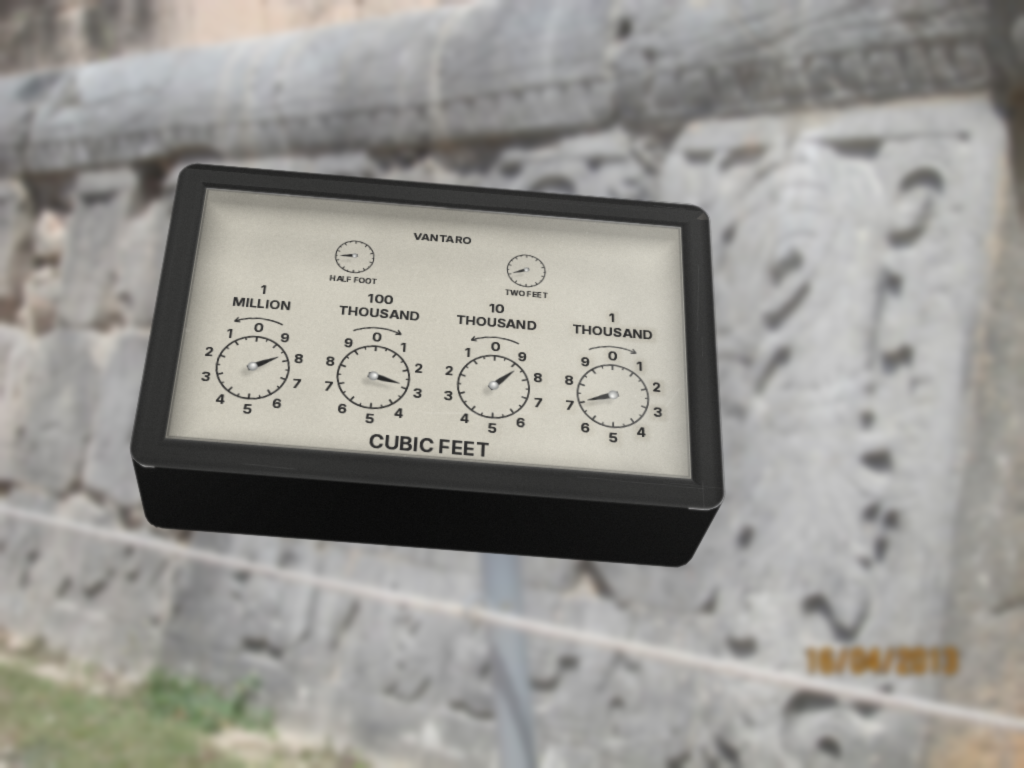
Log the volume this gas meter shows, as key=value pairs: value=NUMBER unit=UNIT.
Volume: value=828700 unit=ft³
